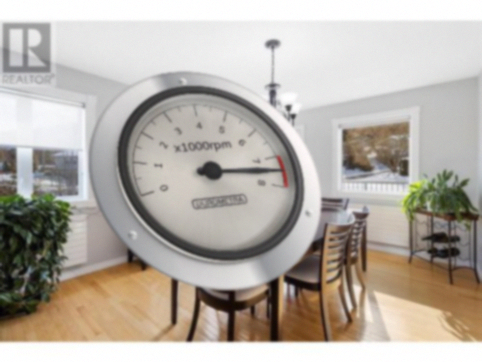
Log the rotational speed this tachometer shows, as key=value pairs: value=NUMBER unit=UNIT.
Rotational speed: value=7500 unit=rpm
